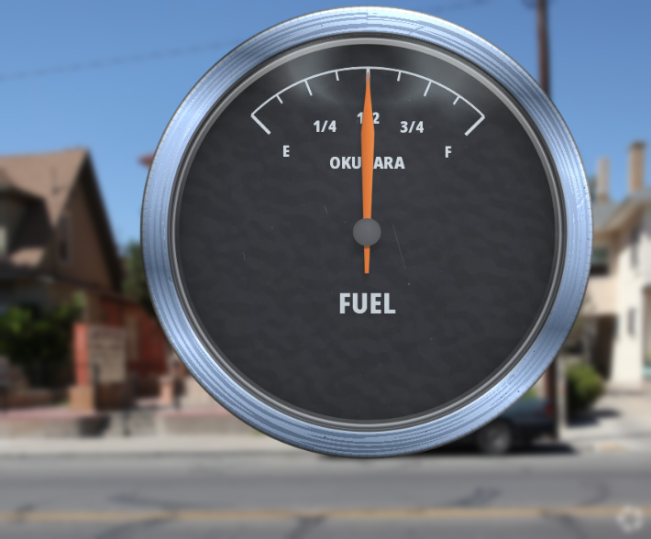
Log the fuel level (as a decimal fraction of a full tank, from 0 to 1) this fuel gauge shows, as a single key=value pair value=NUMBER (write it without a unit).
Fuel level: value=0.5
